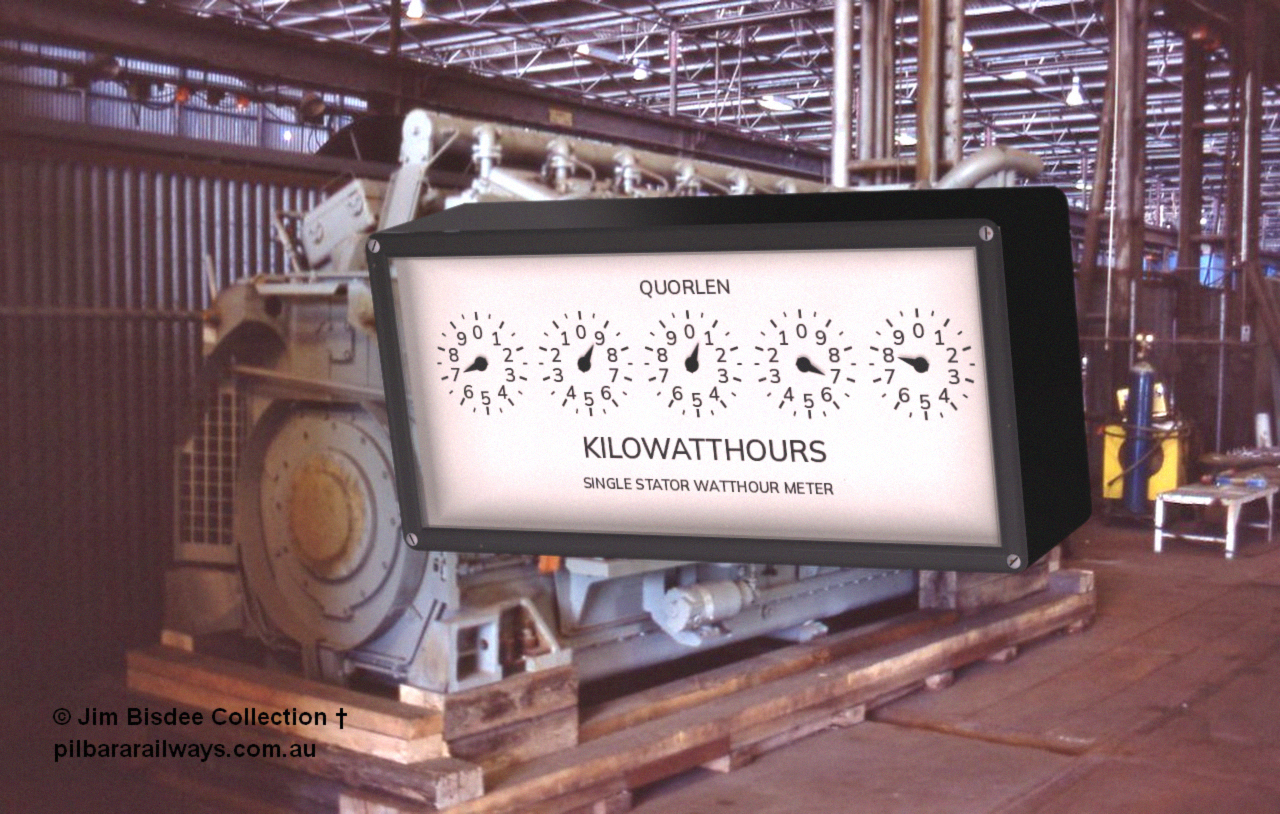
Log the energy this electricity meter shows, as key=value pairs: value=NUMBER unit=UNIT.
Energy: value=69068 unit=kWh
